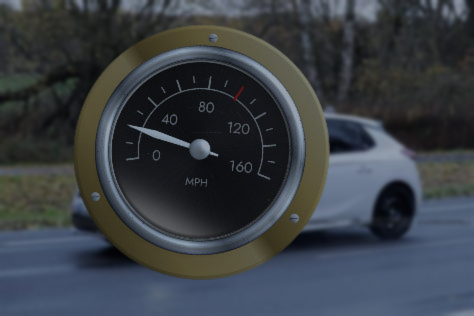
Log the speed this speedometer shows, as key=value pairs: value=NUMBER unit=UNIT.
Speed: value=20 unit=mph
